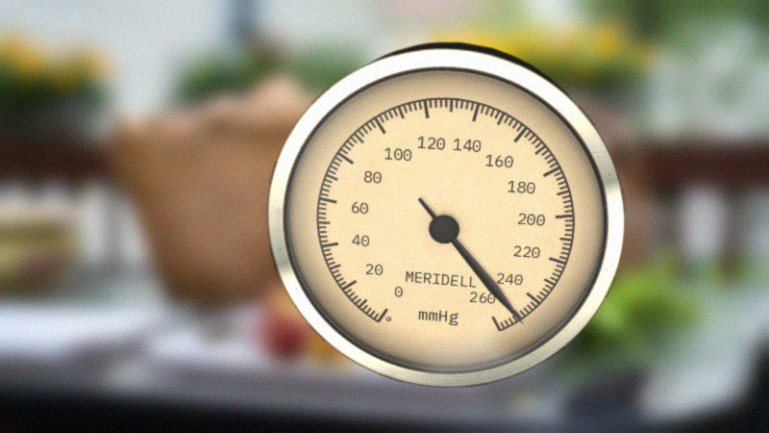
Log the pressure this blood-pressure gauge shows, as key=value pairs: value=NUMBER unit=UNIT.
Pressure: value=250 unit=mmHg
